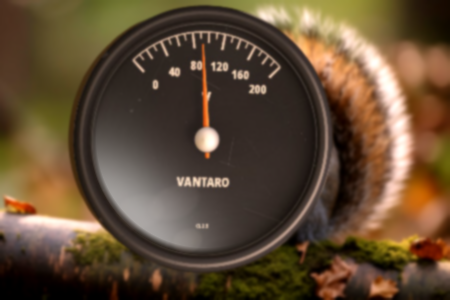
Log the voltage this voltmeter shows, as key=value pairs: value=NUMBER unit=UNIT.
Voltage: value=90 unit=V
